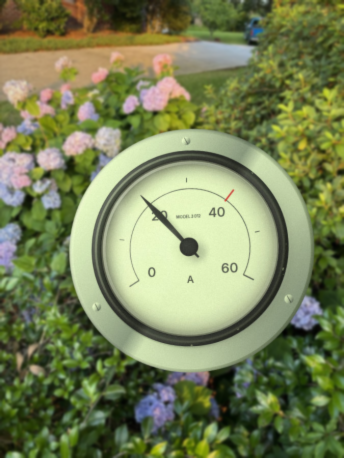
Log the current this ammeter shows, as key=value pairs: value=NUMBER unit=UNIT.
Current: value=20 unit=A
